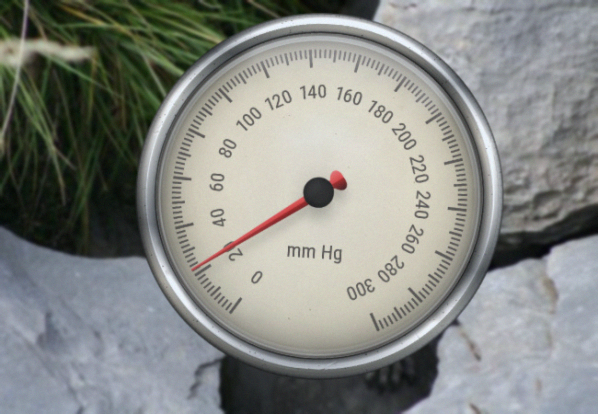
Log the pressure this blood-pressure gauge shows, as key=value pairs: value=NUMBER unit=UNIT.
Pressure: value=22 unit=mmHg
